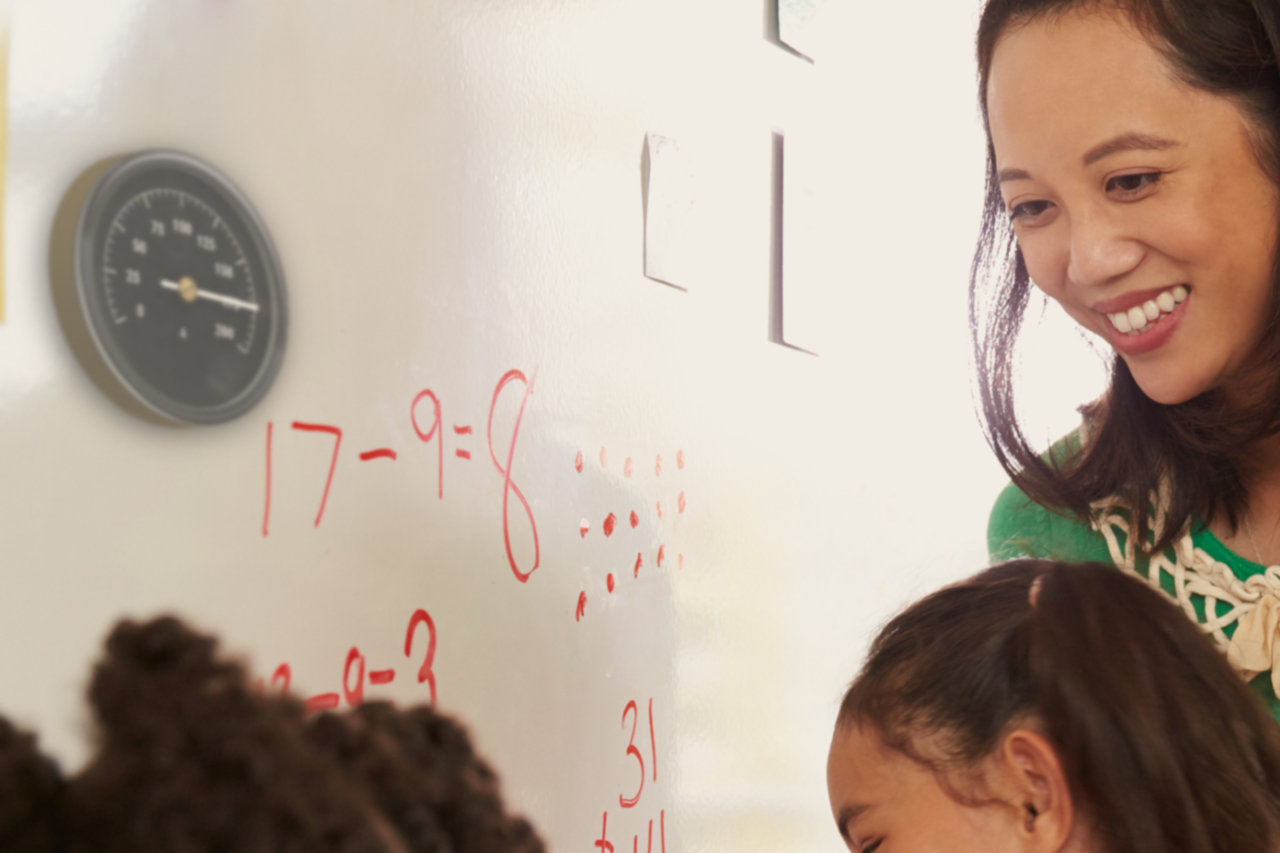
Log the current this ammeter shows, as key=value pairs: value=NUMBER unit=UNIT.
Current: value=175 unit=A
